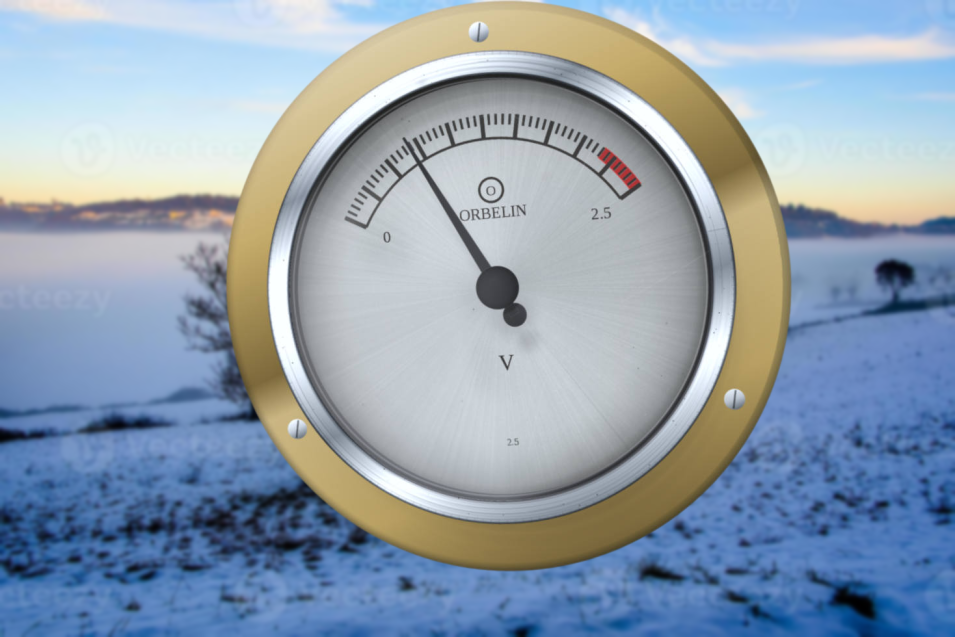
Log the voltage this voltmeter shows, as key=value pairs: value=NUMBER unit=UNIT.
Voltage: value=0.7 unit=V
